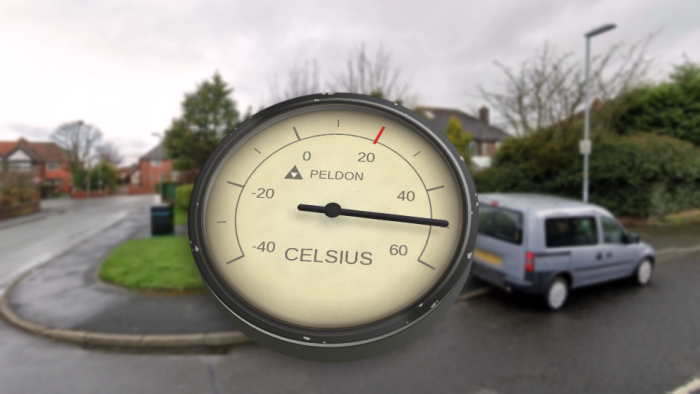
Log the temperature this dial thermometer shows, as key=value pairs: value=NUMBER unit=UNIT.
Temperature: value=50 unit=°C
